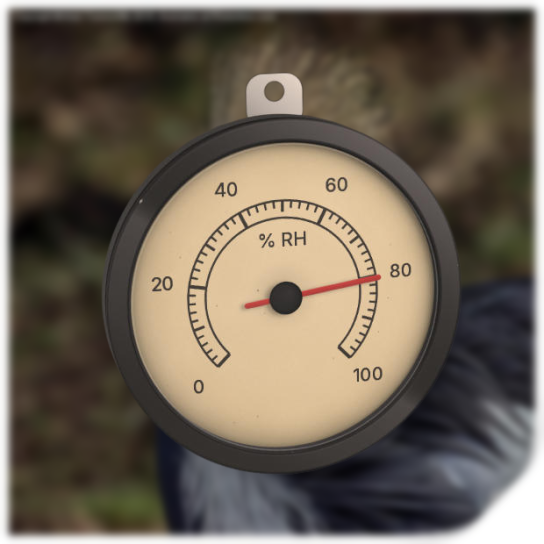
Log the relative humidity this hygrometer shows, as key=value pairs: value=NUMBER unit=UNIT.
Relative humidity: value=80 unit=%
